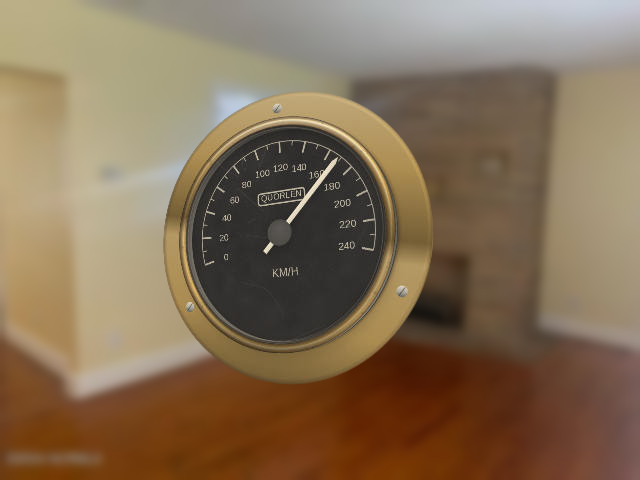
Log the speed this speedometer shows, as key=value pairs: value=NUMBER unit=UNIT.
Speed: value=170 unit=km/h
